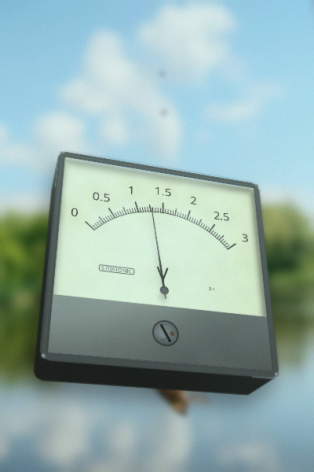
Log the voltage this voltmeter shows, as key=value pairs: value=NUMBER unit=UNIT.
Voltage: value=1.25 unit=V
